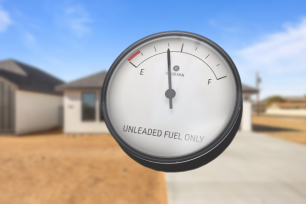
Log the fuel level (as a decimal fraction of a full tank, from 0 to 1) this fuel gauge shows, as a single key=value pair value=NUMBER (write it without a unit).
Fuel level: value=0.375
